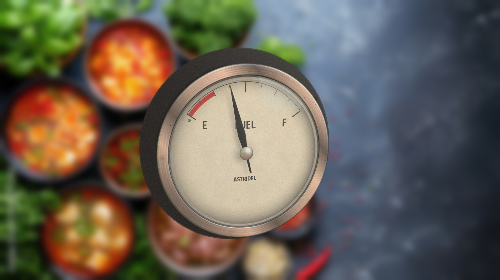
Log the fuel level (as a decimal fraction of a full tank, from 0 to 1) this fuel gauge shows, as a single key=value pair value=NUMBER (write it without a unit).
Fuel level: value=0.375
